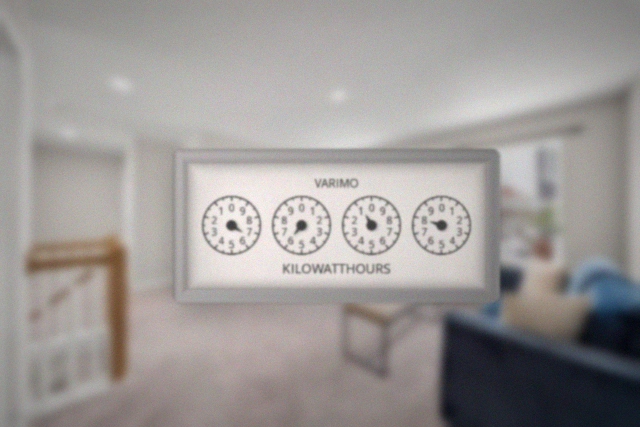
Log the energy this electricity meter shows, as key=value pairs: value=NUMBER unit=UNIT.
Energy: value=6608 unit=kWh
